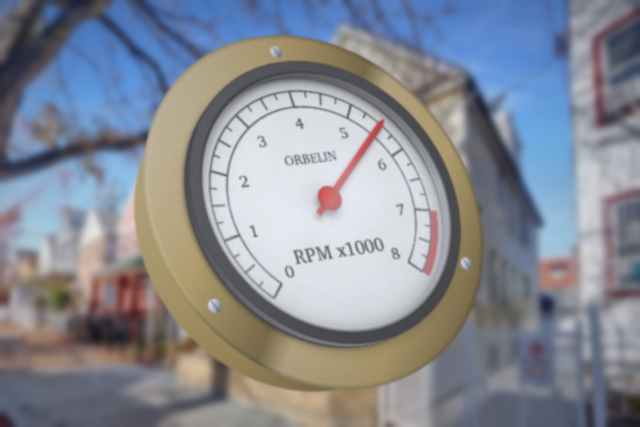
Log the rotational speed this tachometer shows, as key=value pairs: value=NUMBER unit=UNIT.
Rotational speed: value=5500 unit=rpm
